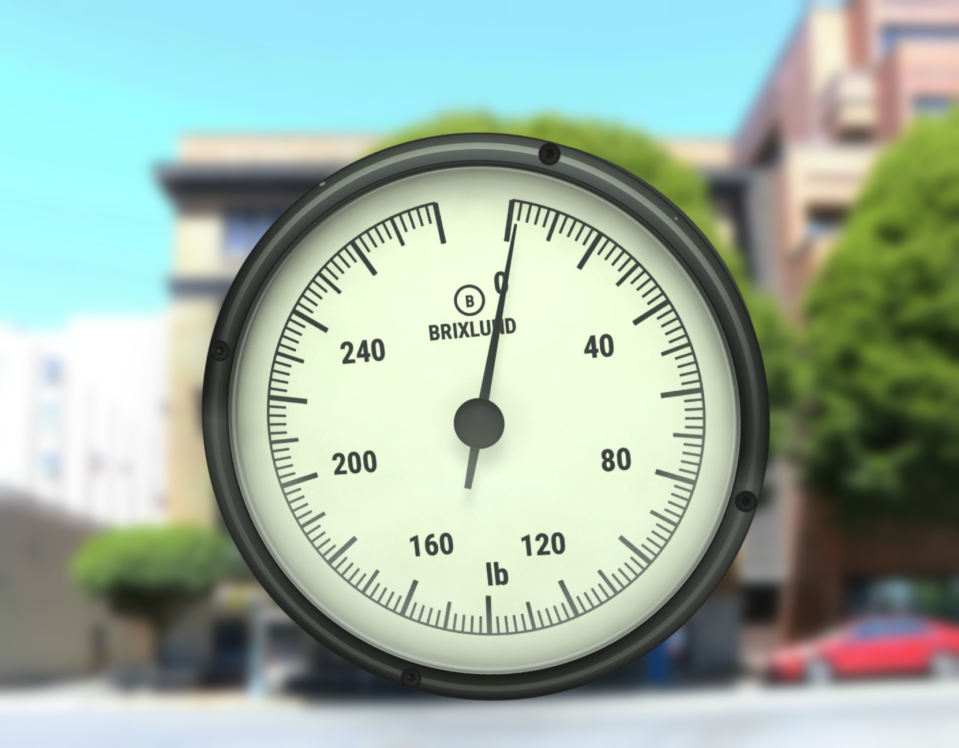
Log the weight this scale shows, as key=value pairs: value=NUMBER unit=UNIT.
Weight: value=2 unit=lb
